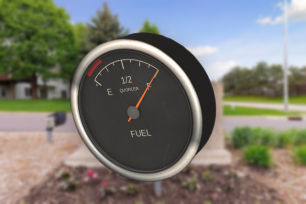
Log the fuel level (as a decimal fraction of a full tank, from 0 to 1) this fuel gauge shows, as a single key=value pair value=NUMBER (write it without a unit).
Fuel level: value=1
